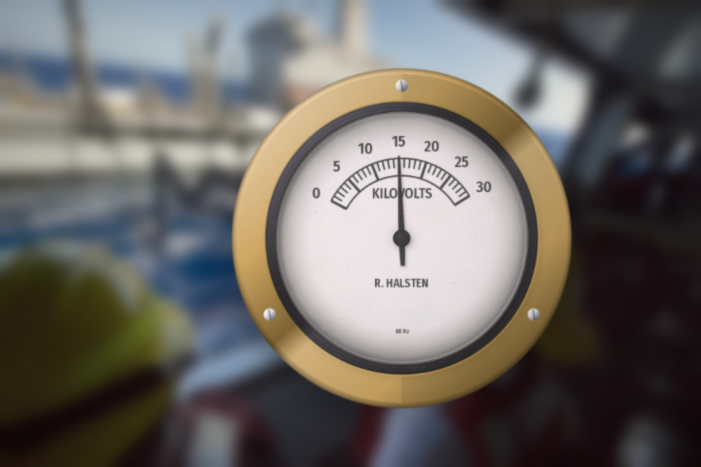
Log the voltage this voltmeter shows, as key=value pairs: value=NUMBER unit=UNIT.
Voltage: value=15 unit=kV
